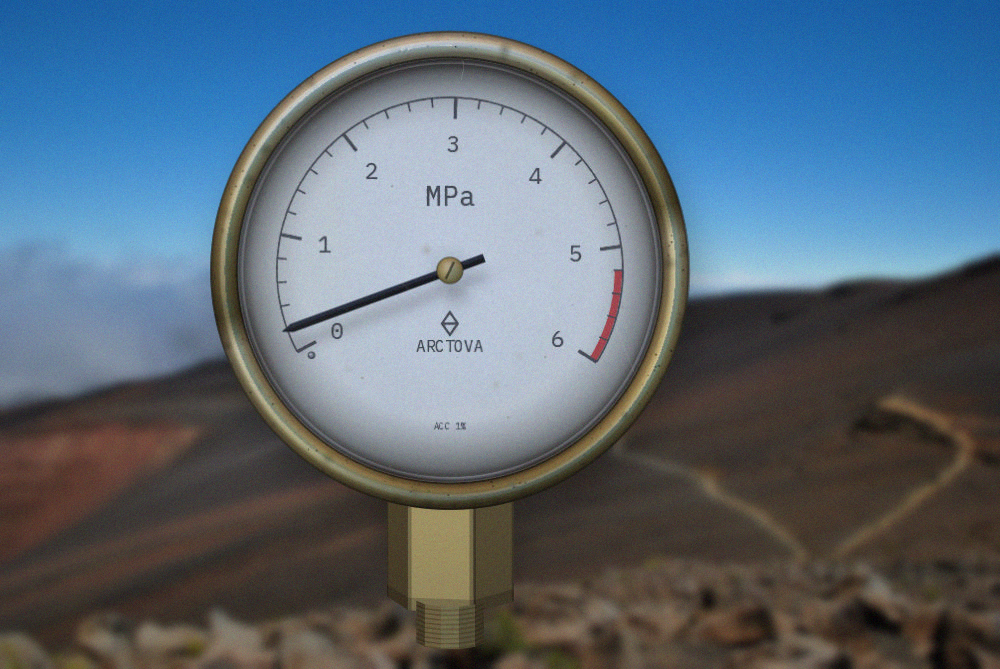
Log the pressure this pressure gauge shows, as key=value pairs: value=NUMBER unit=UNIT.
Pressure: value=0.2 unit=MPa
